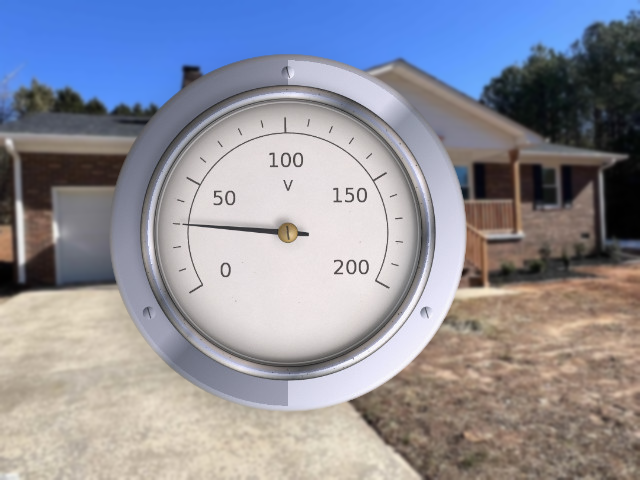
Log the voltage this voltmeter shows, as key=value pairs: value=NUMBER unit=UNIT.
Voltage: value=30 unit=V
